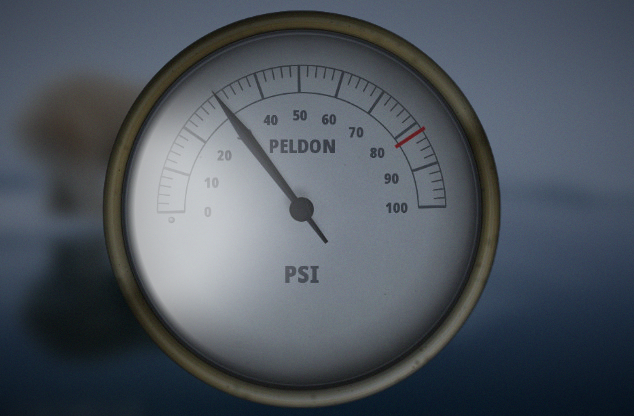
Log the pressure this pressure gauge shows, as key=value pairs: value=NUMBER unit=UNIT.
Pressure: value=30 unit=psi
